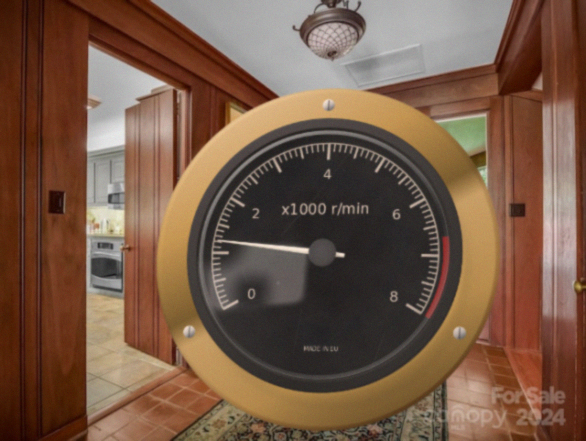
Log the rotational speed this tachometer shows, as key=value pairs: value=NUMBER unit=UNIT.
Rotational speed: value=1200 unit=rpm
